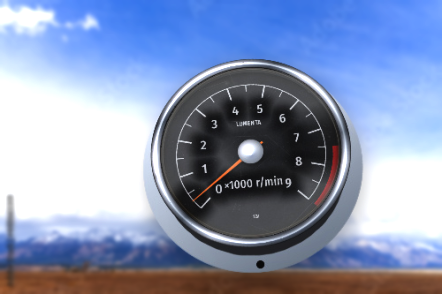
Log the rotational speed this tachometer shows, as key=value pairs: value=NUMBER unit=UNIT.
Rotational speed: value=250 unit=rpm
